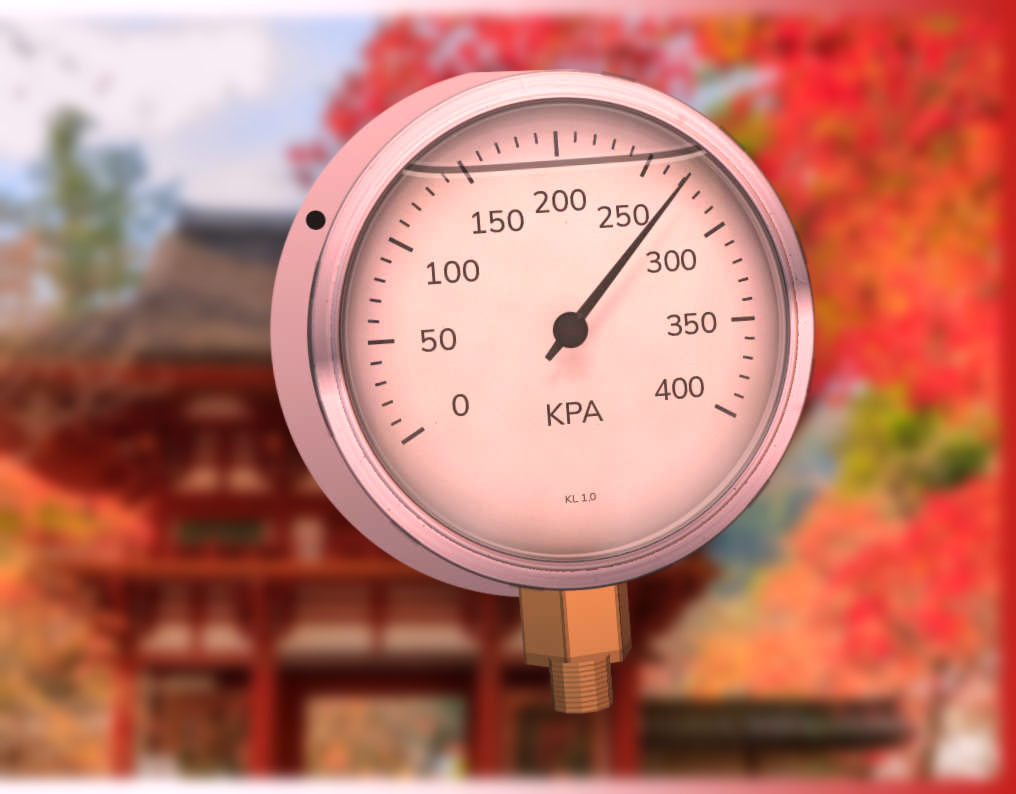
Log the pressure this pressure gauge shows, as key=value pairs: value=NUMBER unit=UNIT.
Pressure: value=270 unit=kPa
